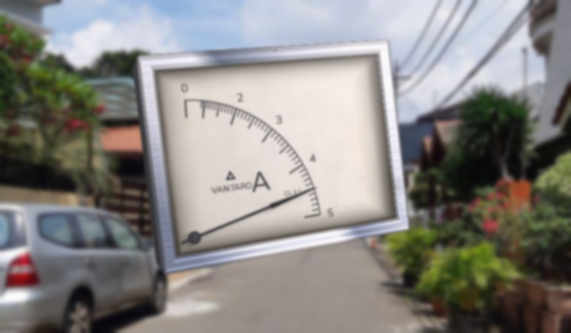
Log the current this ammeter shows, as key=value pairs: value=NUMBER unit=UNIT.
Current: value=4.5 unit=A
